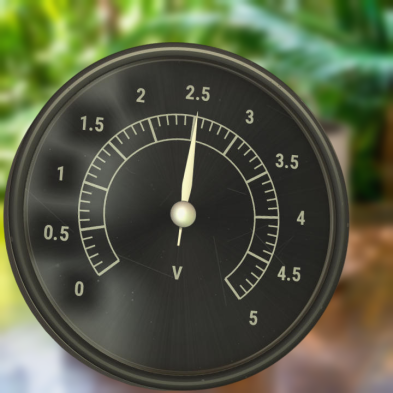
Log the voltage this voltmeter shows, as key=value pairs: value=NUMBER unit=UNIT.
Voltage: value=2.5 unit=V
